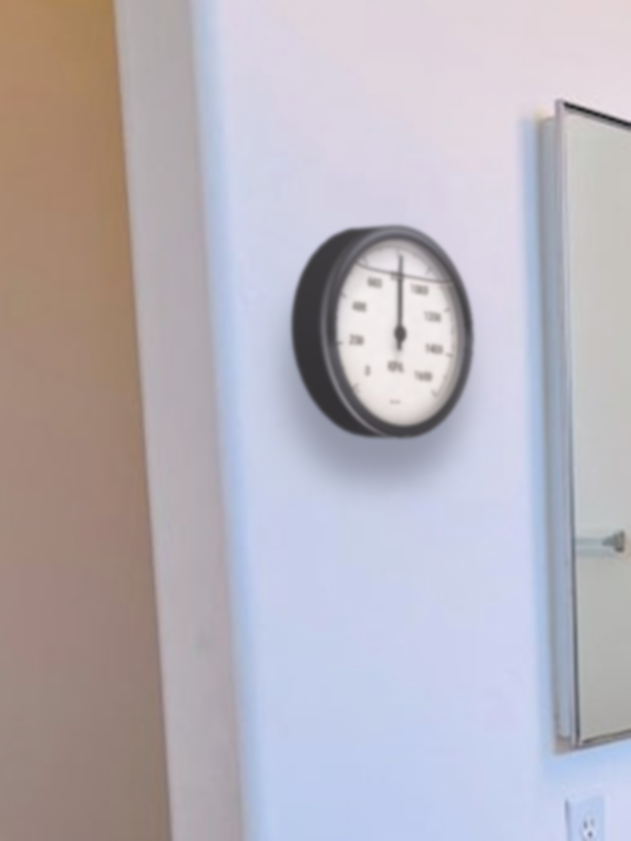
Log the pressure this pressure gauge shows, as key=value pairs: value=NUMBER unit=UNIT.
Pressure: value=800 unit=kPa
